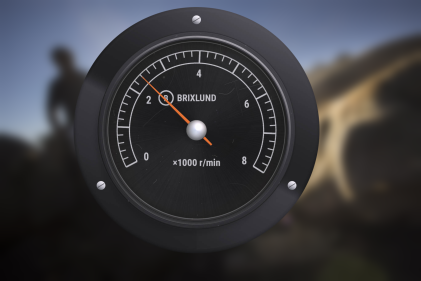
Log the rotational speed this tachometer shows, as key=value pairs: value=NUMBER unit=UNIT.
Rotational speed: value=2400 unit=rpm
